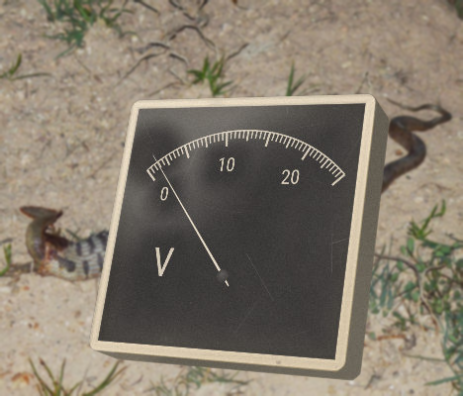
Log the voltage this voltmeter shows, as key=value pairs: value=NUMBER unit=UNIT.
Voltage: value=1.5 unit=V
